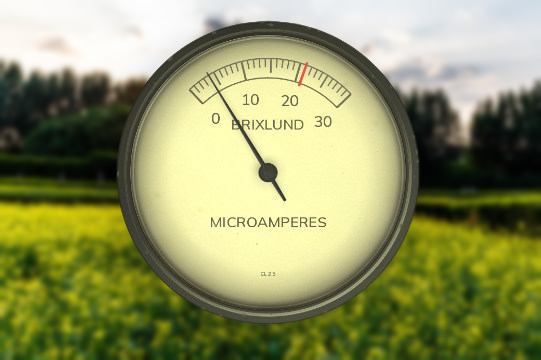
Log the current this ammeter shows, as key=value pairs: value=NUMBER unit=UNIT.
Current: value=4 unit=µA
